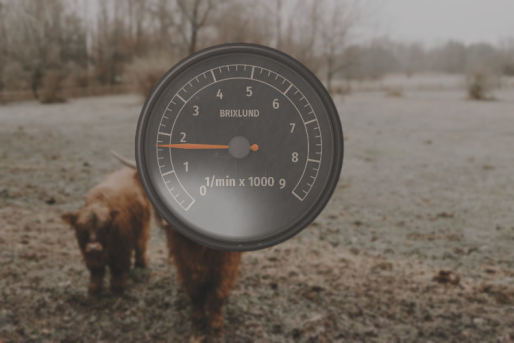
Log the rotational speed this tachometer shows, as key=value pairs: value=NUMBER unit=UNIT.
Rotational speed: value=1700 unit=rpm
